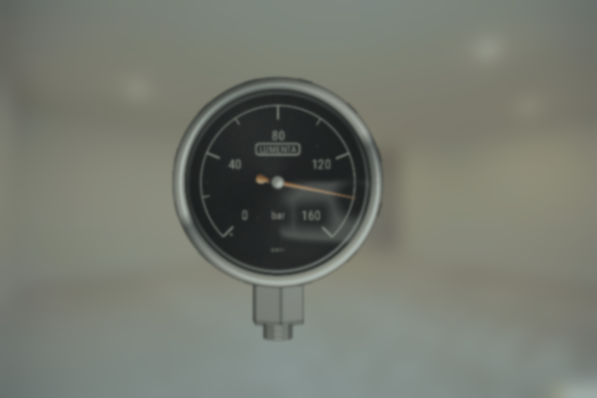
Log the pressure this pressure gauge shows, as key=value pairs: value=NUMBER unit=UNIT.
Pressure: value=140 unit=bar
